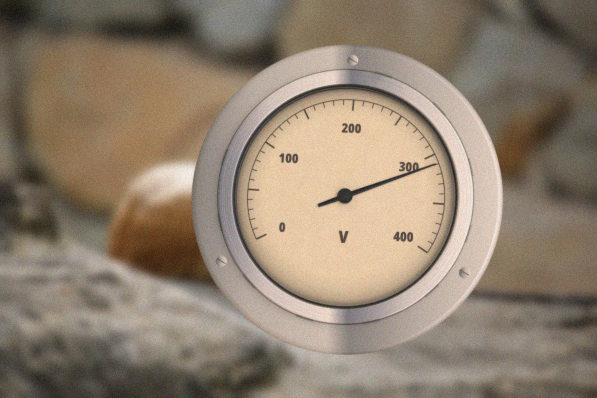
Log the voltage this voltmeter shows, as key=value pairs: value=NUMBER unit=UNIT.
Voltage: value=310 unit=V
